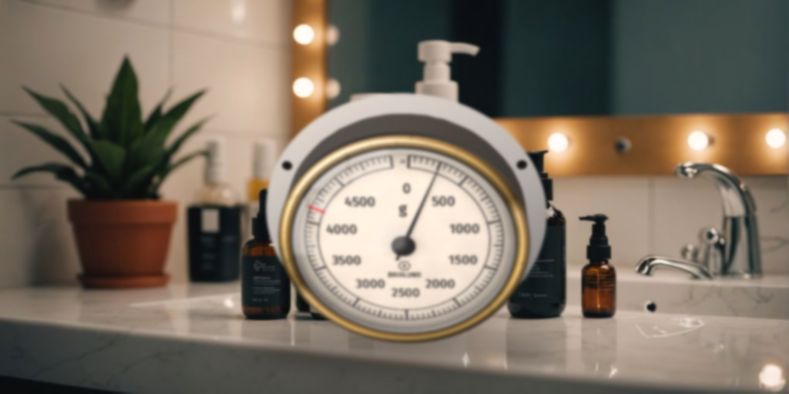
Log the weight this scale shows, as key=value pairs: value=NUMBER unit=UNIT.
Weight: value=250 unit=g
